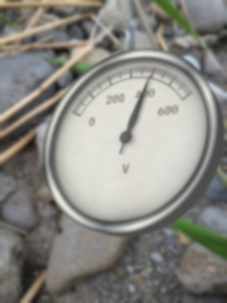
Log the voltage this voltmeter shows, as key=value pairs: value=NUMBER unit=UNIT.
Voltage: value=400 unit=V
